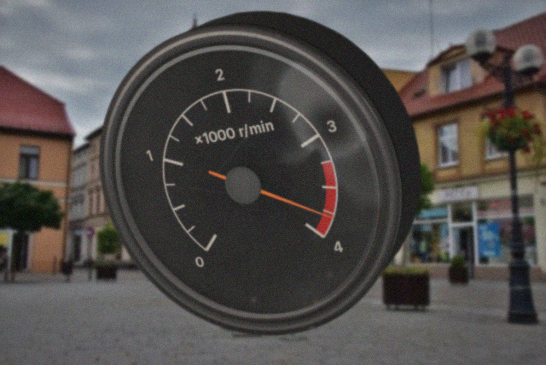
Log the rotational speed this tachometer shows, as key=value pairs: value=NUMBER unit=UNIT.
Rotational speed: value=3750 unit=rpm
